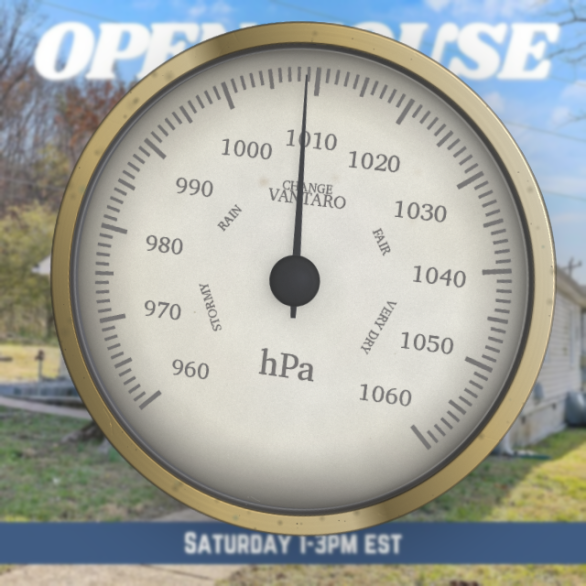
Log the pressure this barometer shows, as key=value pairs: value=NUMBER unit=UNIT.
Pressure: value=1009 unit=hPa
